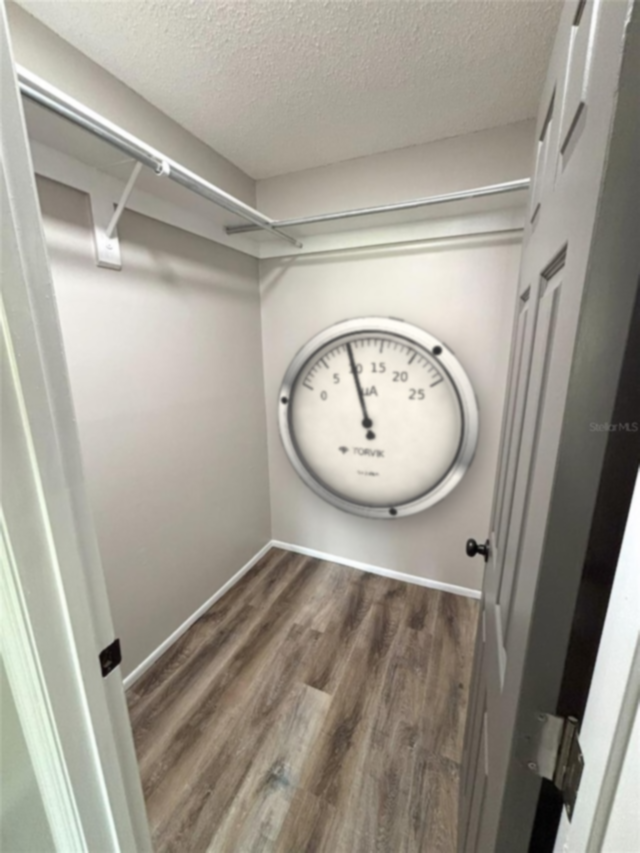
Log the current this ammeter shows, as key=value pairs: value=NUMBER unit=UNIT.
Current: value=10 unit=µA
